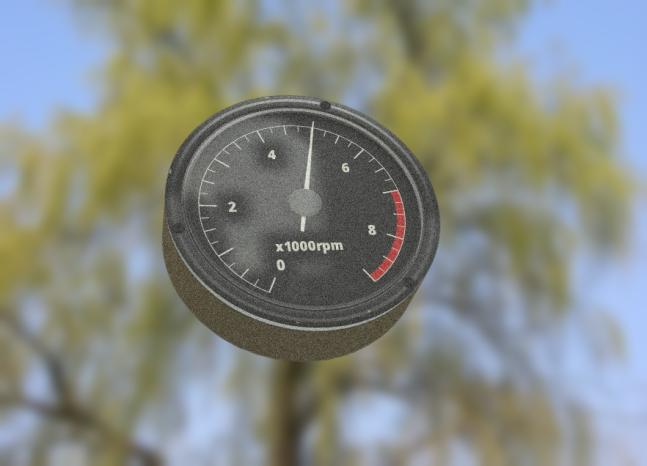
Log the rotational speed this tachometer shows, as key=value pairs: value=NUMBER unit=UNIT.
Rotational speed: value=5000 unit=rpm
